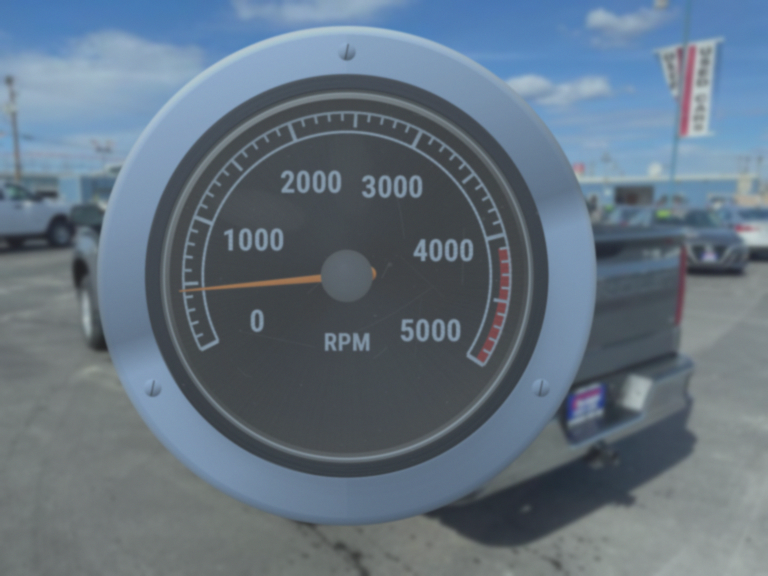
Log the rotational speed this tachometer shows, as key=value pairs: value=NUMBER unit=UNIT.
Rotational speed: value=450 unit=rpm
